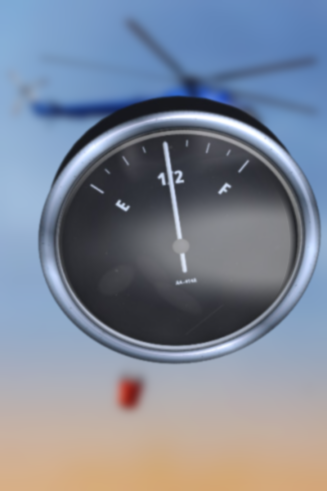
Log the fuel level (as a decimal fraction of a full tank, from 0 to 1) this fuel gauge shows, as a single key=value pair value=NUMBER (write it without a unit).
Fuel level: value=0.5
